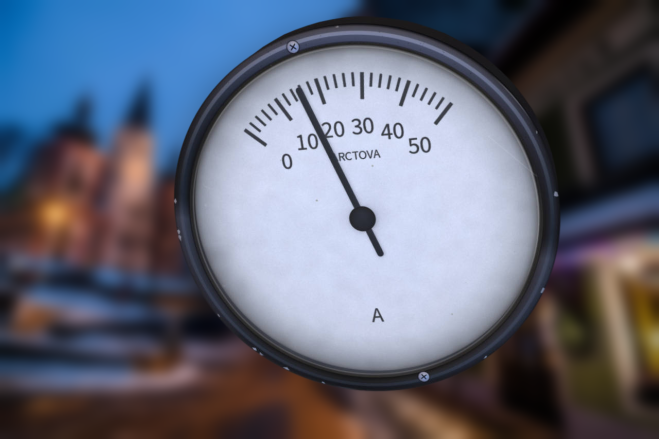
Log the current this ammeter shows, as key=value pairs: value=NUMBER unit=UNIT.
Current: value=16 unit=A
